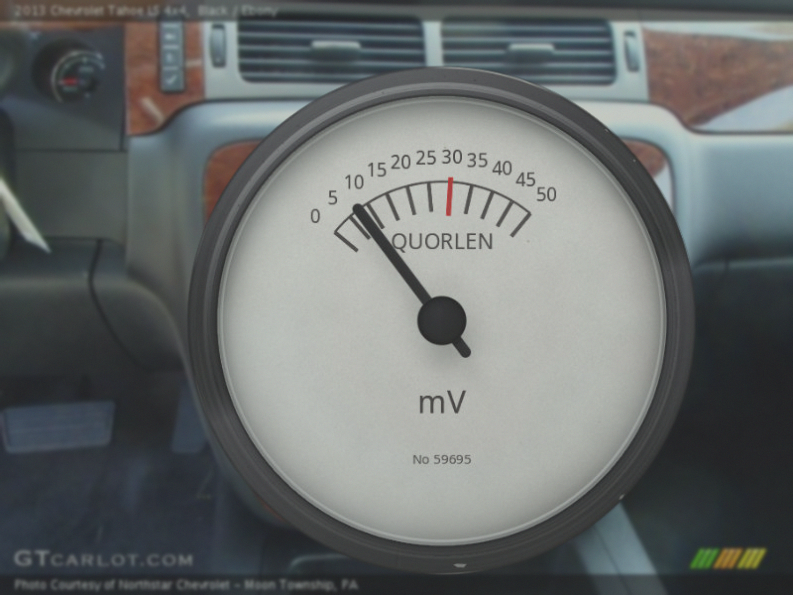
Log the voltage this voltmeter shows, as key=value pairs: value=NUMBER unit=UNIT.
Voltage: value=7.5 unit=mV
